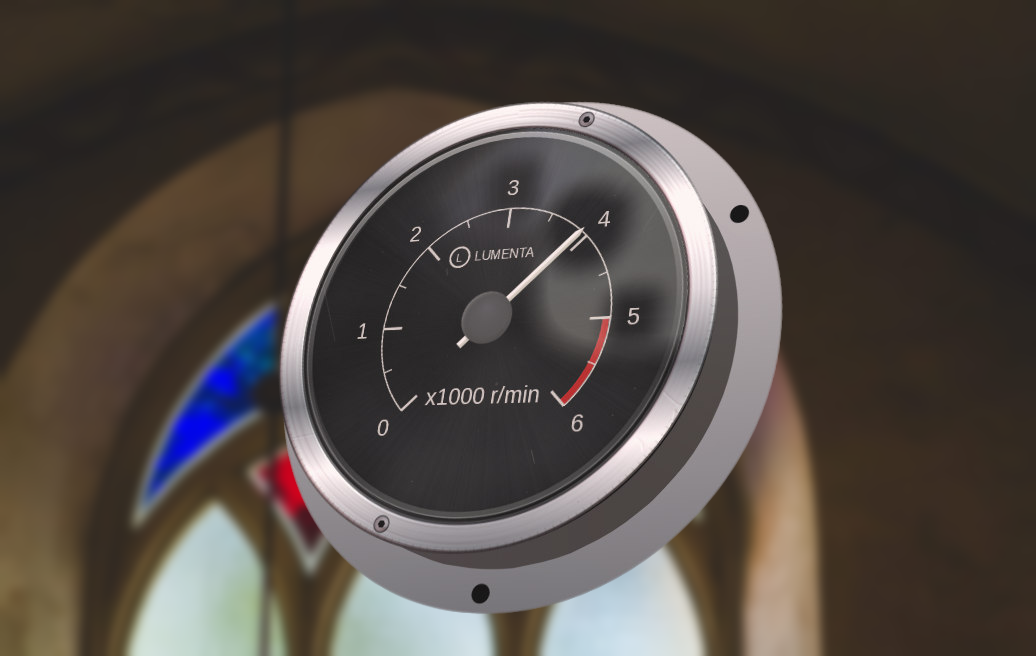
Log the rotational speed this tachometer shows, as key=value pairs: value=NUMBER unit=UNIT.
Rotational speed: value=4000 unit=rpm
